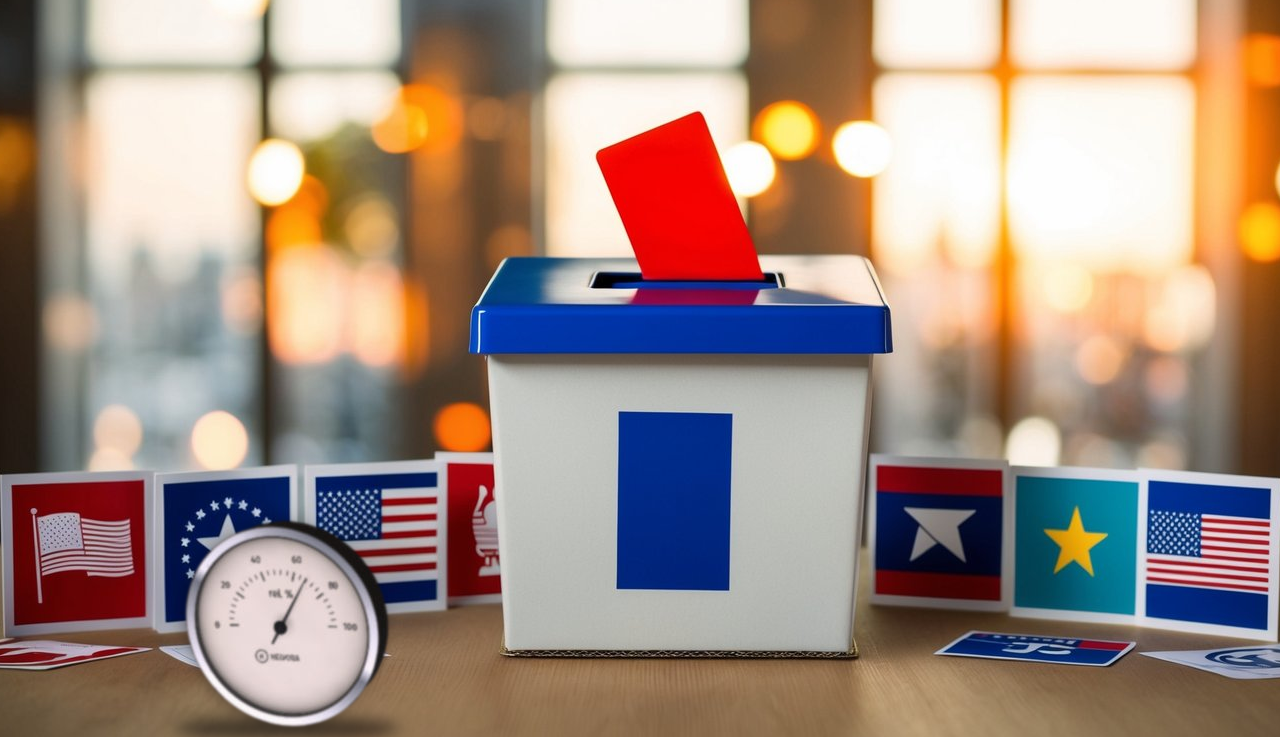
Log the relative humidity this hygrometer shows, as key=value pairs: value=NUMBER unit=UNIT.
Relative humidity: value=68 unit=%
